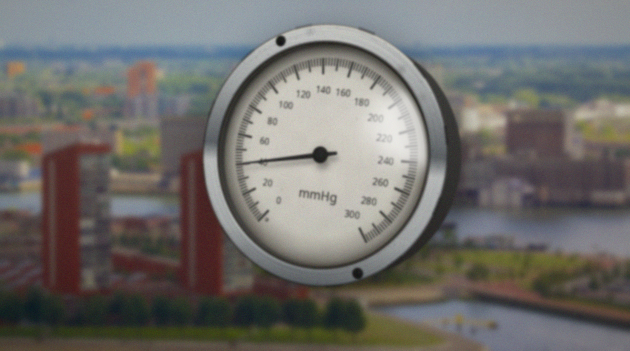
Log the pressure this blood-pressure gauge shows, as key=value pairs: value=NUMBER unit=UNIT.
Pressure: value=40 unit=mmHg
